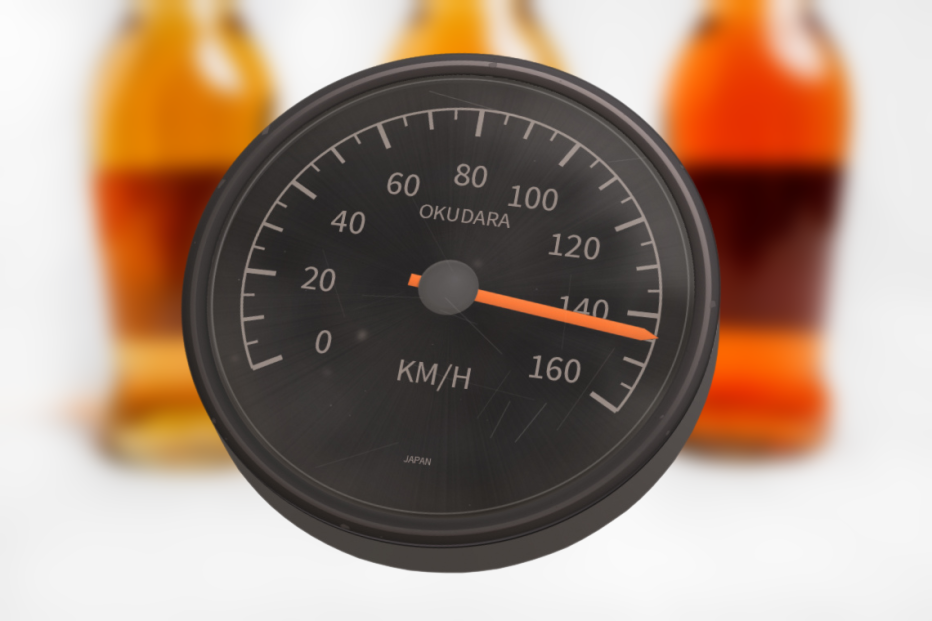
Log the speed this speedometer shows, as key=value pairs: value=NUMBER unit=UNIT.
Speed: value=145 unit=km/h
